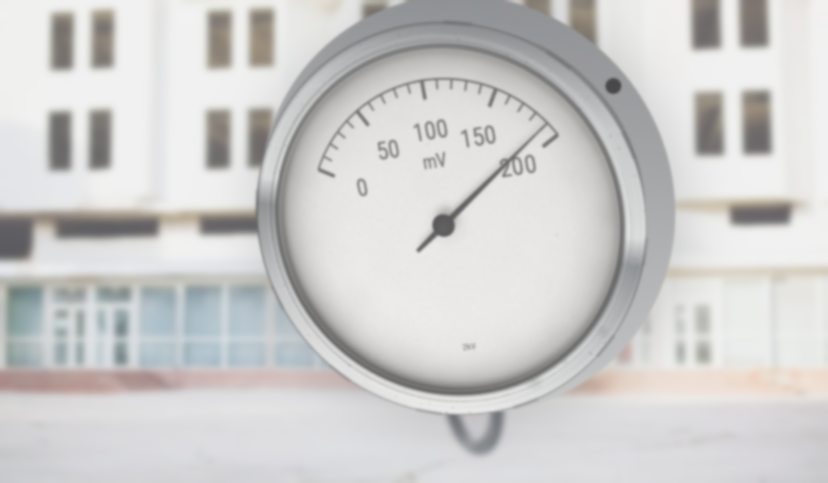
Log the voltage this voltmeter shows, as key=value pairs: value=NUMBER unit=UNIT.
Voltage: value=190 unit=mV
